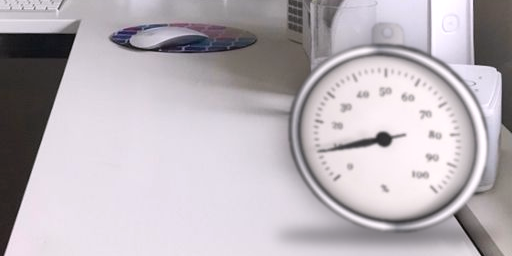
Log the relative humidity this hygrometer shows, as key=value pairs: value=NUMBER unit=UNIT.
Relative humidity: value=10 unit=%
